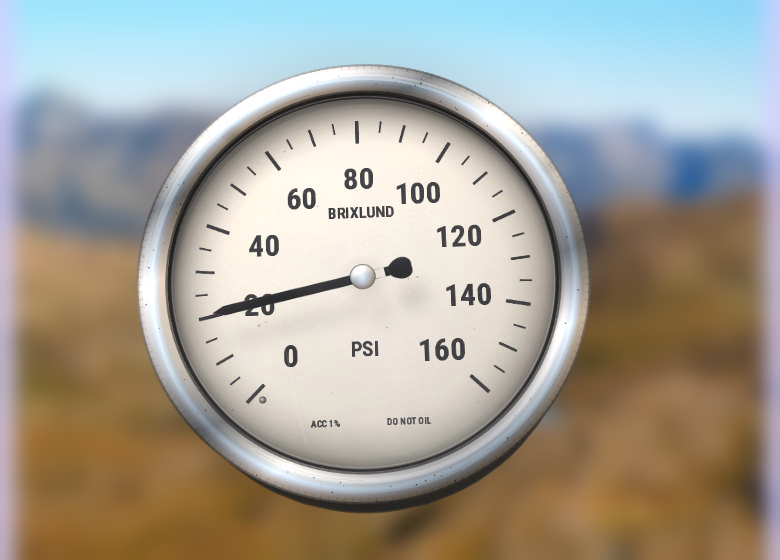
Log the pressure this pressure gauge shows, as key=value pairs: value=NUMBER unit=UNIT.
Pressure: value=20 unit=psi
